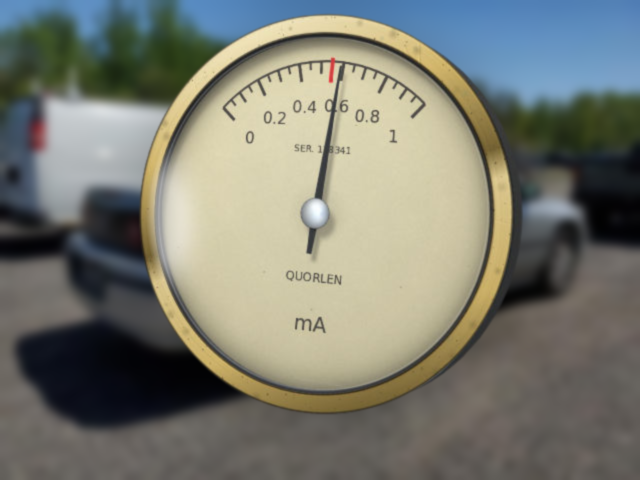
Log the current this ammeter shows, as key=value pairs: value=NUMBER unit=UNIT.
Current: value=0.6 unit=mA
